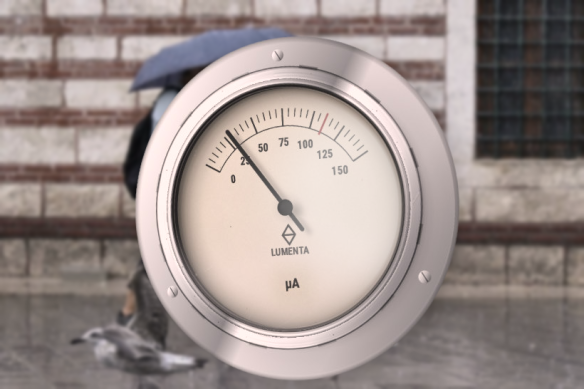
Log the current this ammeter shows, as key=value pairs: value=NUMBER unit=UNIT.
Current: value=30 unit=µA
